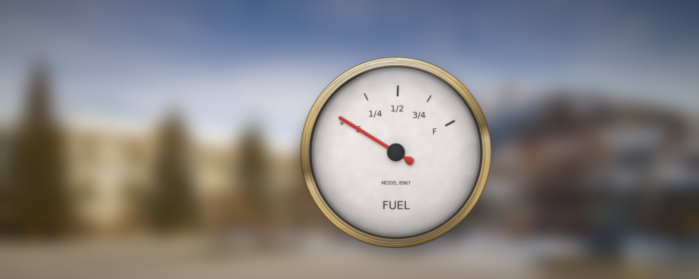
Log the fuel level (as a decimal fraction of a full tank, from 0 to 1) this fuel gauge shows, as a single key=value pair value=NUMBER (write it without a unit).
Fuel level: value=0
